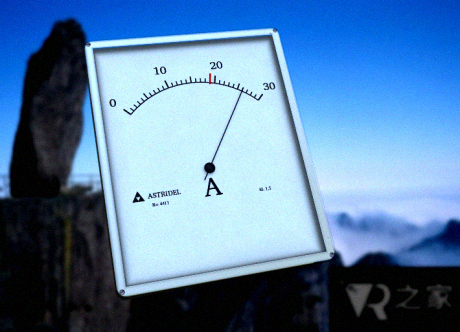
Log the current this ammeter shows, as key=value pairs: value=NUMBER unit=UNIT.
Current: value=26 unit=A
